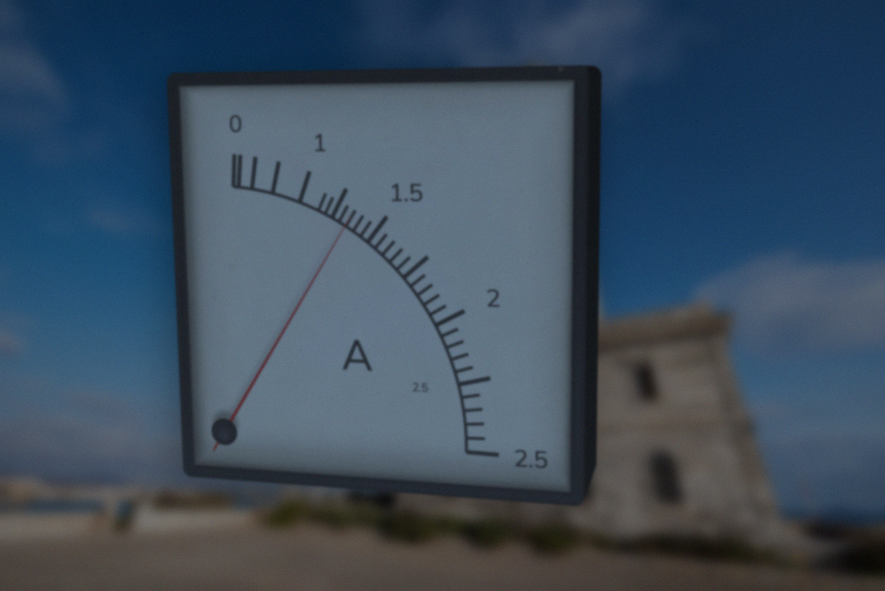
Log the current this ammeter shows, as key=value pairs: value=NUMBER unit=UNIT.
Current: value=1.35 unit=A
